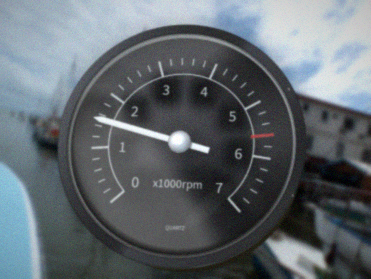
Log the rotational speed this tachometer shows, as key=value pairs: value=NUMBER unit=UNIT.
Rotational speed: value=1500 unit=rpm
